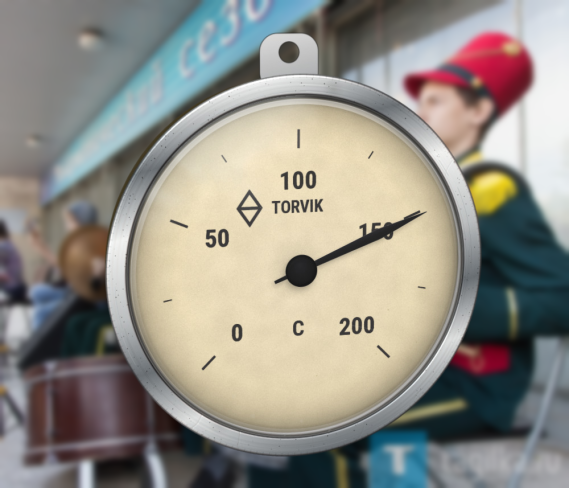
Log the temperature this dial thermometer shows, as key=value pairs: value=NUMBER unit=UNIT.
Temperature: value=150 unit=°C
